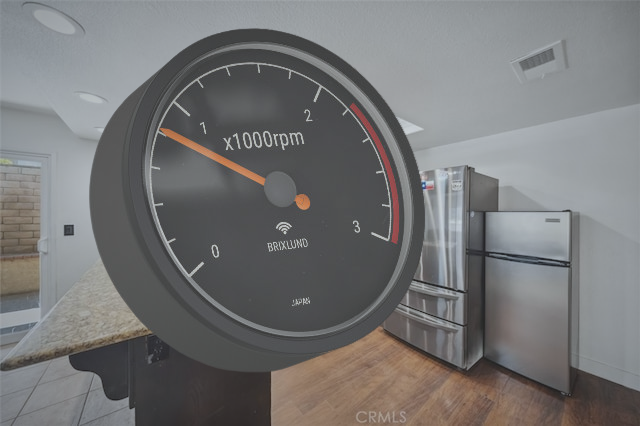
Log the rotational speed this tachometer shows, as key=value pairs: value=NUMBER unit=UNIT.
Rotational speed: value=800 unit=rpm
